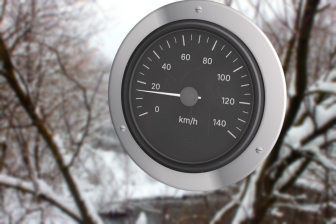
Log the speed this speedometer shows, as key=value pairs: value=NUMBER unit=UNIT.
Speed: value=15 unit=km/h
